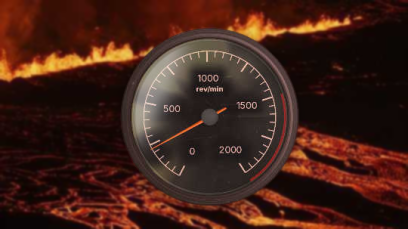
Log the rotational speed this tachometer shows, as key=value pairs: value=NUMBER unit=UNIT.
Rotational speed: value=225 unit=rpm
